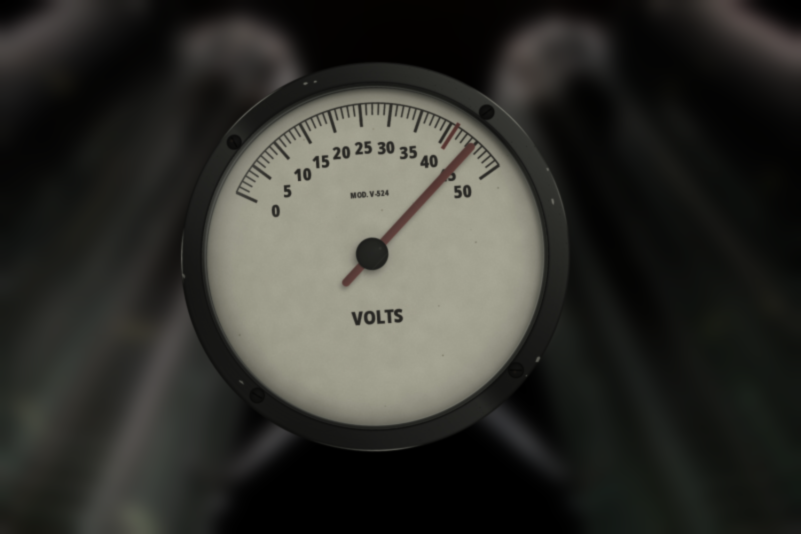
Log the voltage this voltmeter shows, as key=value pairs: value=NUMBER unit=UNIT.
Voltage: value=45 unit=V
